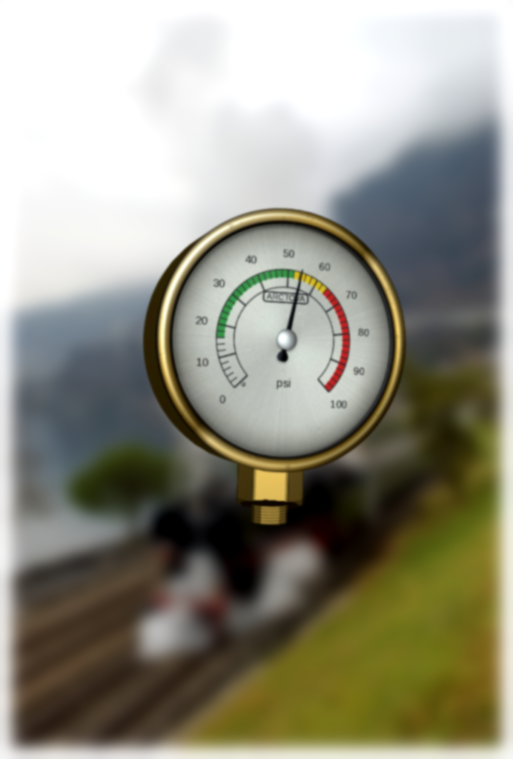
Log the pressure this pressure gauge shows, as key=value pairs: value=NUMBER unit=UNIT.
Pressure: value=54 unit=psi
